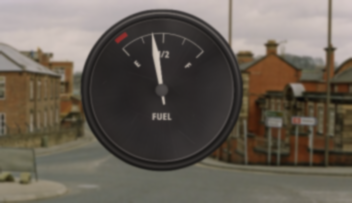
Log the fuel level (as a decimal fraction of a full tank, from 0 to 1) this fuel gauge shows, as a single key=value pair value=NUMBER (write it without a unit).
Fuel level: value=0.375
